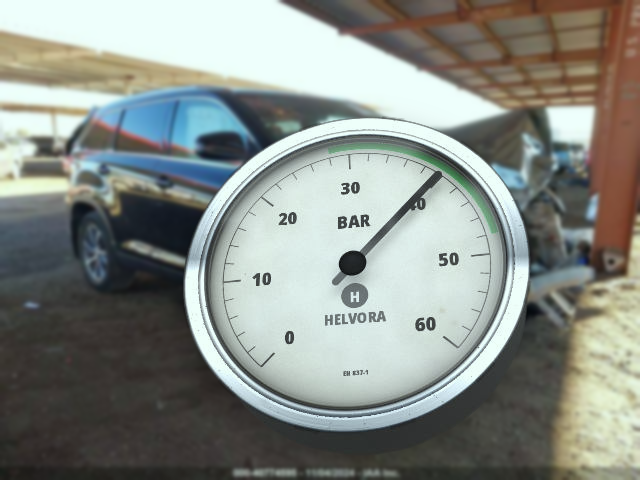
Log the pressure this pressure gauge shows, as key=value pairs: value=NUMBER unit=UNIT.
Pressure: value=40 unit=bar
